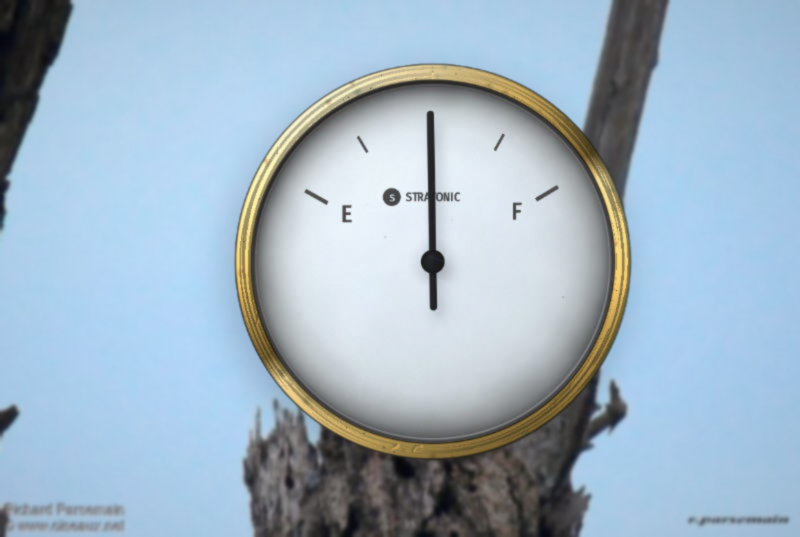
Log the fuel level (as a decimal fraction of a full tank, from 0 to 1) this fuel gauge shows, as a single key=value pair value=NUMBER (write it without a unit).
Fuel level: value=0.5
